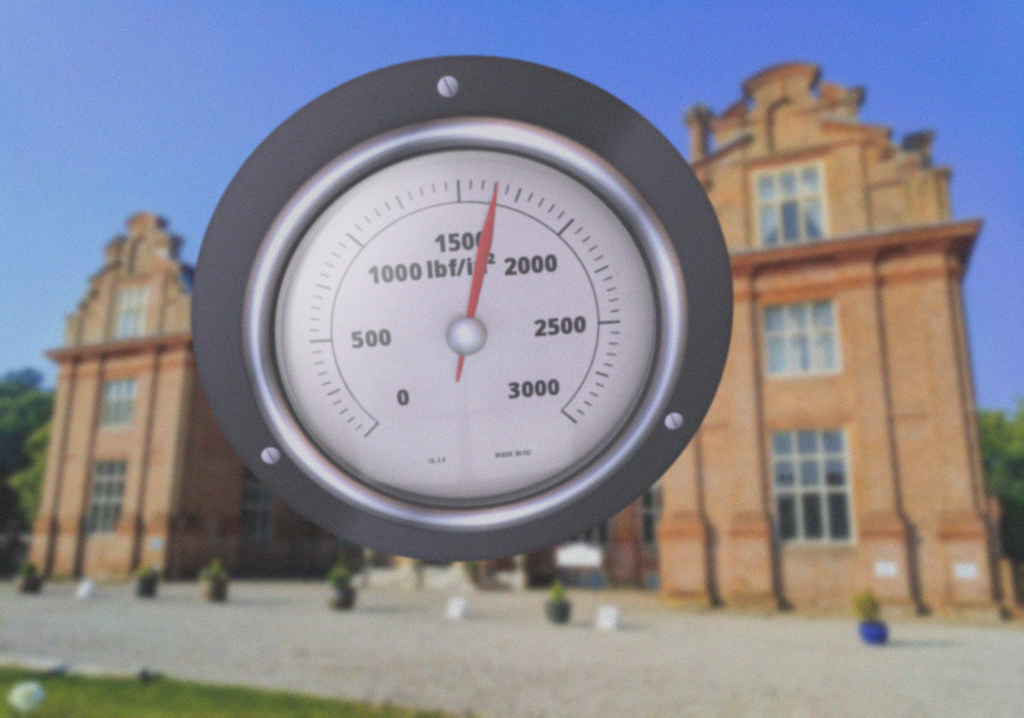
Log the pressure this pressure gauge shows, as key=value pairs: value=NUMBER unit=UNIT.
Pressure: value=1650 unit=psi
